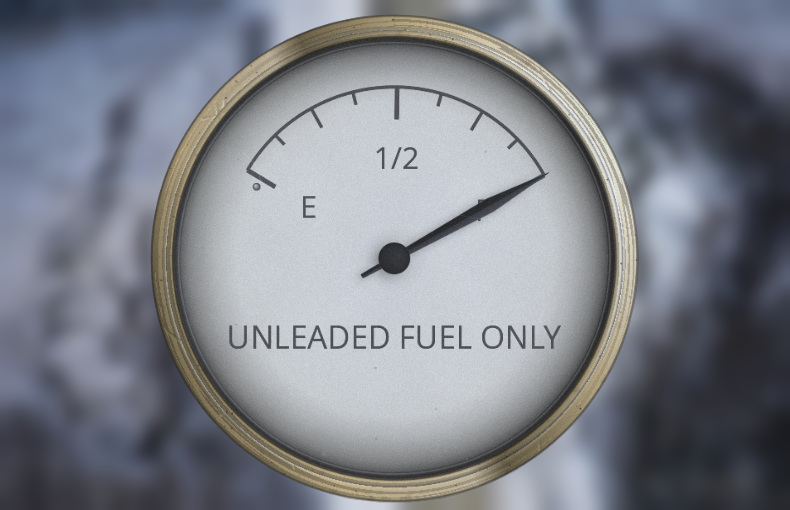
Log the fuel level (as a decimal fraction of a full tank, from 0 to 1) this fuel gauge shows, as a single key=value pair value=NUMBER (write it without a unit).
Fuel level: value=1
